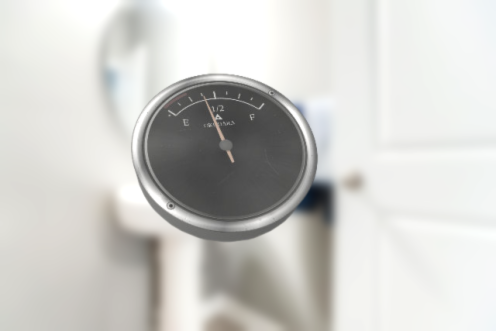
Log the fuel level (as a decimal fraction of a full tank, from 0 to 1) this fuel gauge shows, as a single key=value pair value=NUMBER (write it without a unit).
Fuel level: value=0.375
